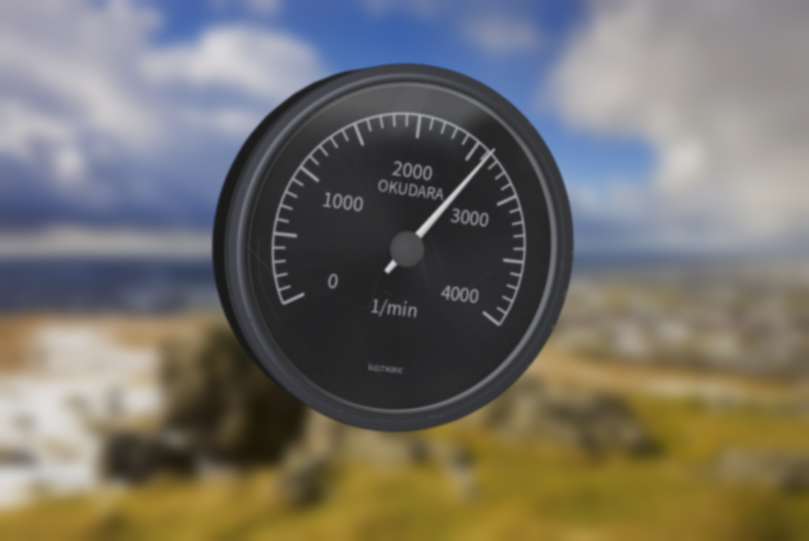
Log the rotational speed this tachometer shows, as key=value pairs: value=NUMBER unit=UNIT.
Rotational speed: value=2600 unit=rpm
